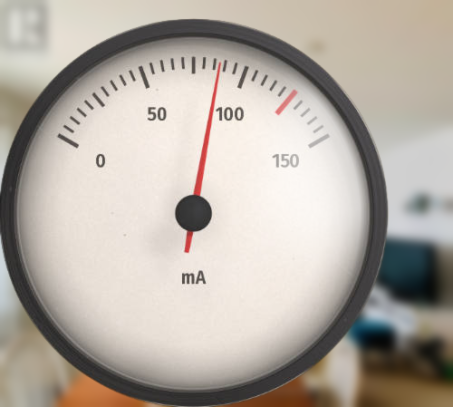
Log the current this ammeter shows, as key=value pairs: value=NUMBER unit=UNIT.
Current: value=87.5 unit=mA
